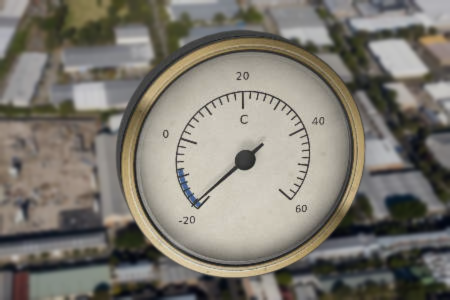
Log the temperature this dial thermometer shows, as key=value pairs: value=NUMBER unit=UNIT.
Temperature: value=-18 unit=°C
